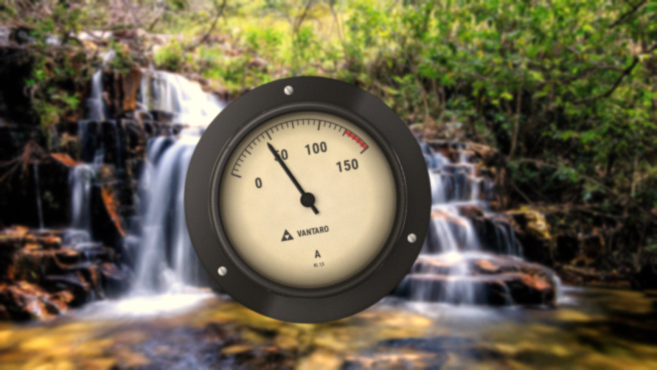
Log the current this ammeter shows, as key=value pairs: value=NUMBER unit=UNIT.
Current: value=45 unit=A
